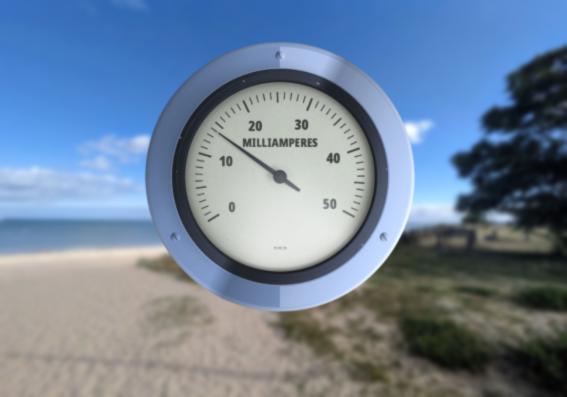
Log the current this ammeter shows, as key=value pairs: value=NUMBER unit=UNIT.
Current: value=14 unit=mA
